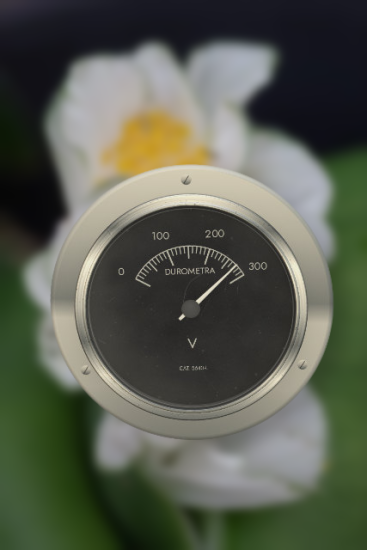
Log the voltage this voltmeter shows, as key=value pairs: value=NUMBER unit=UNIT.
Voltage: value=270 unit=V
